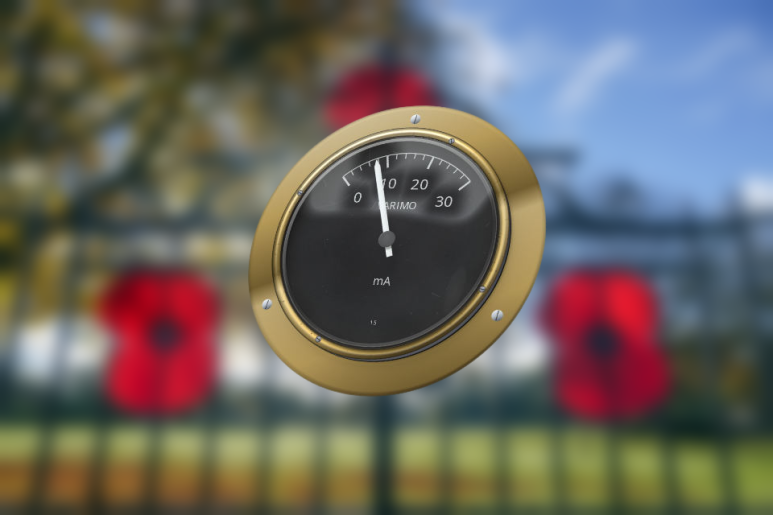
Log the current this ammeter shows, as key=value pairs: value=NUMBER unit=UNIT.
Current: value=8 unit=mA
